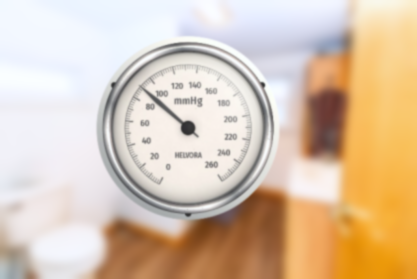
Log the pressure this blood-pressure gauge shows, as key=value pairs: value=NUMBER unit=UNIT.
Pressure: value=90 unit=mmHg
